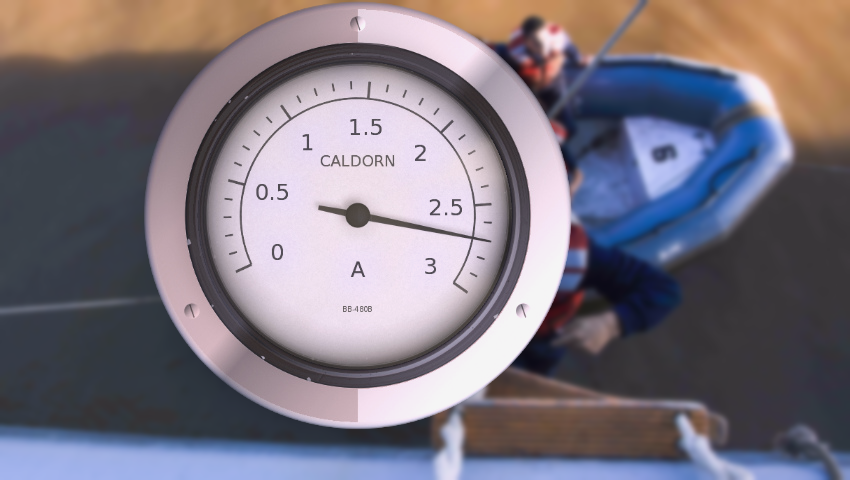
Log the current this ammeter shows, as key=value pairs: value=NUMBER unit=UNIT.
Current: value=2.7 unit=A
